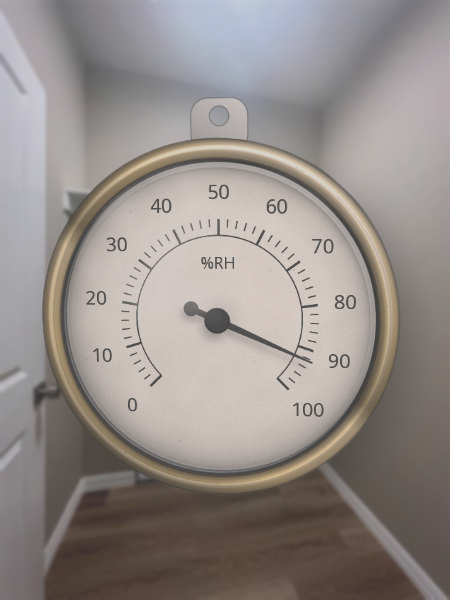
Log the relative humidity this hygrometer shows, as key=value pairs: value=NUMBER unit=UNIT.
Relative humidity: value=92 unit=%
